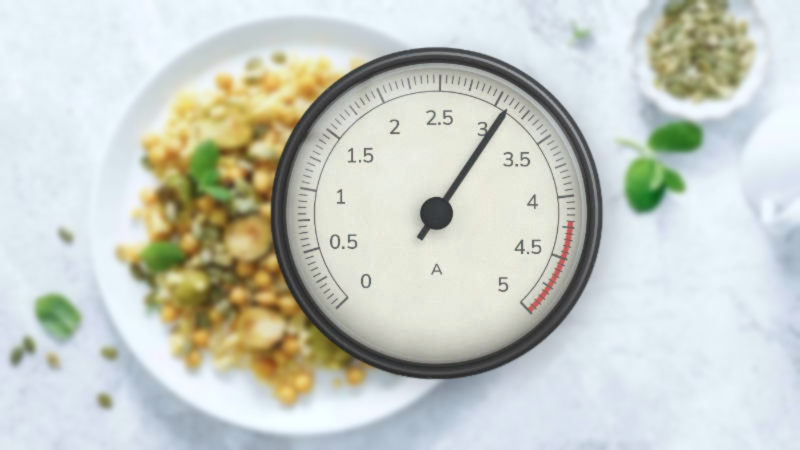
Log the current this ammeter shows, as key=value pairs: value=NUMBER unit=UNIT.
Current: value=3.1 unit=A
